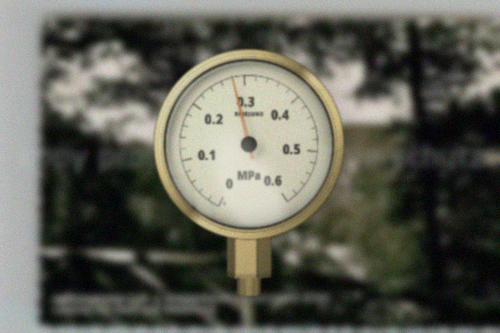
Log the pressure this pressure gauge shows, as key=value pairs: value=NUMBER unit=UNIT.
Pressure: value=0.28 unit=MPa
